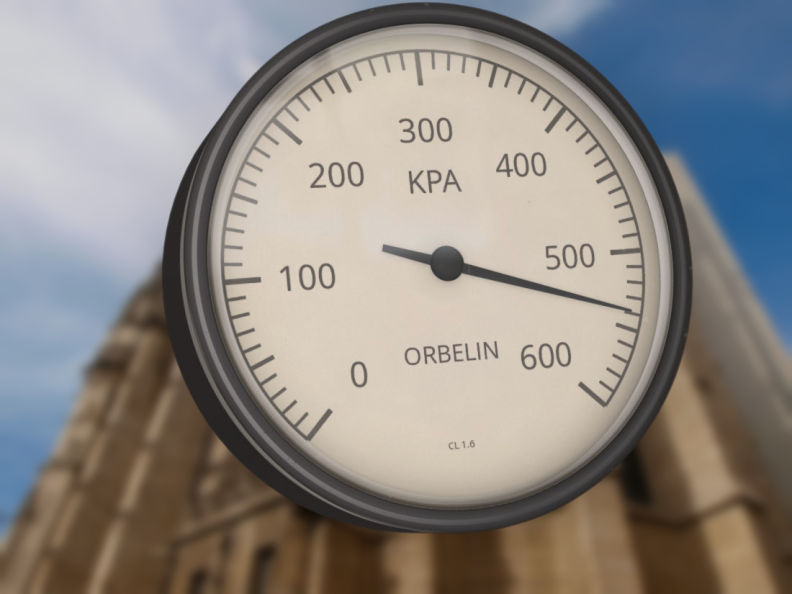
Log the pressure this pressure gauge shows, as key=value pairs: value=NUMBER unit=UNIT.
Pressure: value=540 unit=kPa
